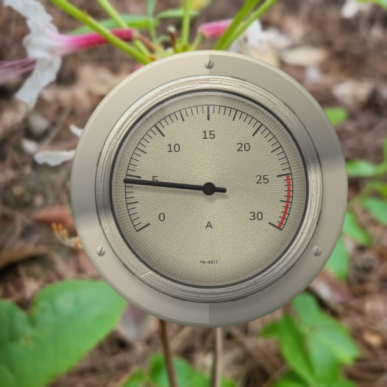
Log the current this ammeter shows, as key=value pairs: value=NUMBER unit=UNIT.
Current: value=4.5 unit=A
